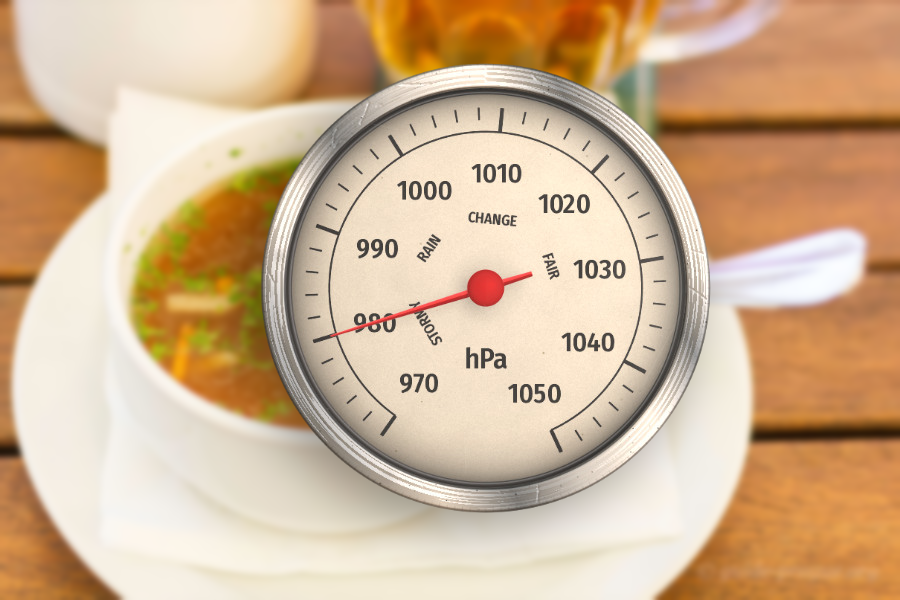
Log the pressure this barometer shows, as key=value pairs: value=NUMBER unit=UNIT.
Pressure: value=980 unit=hPa
